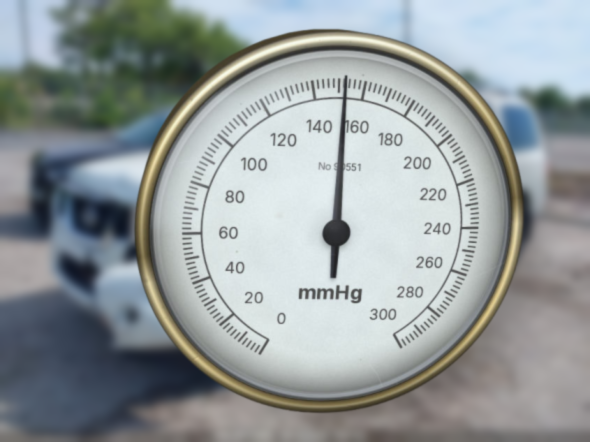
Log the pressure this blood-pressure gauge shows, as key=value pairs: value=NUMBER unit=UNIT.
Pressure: value=152 unit=mmHg
